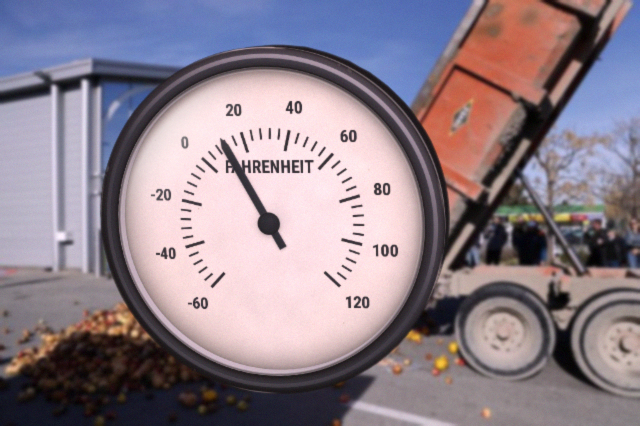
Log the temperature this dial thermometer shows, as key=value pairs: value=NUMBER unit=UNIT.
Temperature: value=12 unit=°F
